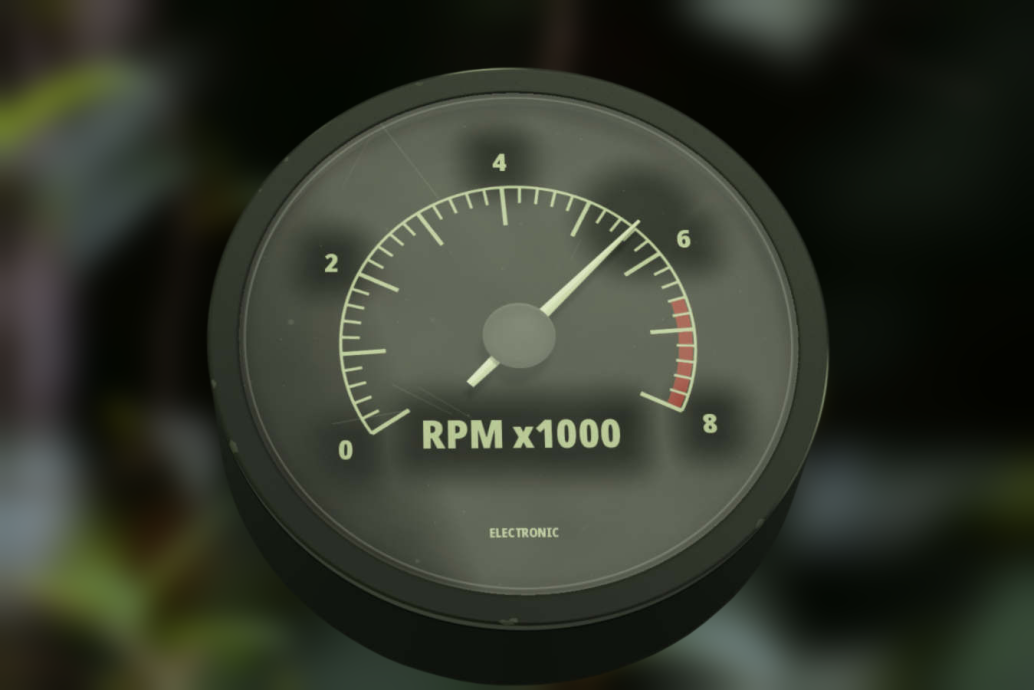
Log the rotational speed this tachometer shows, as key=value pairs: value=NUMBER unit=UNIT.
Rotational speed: value=5600 unit=rpm
